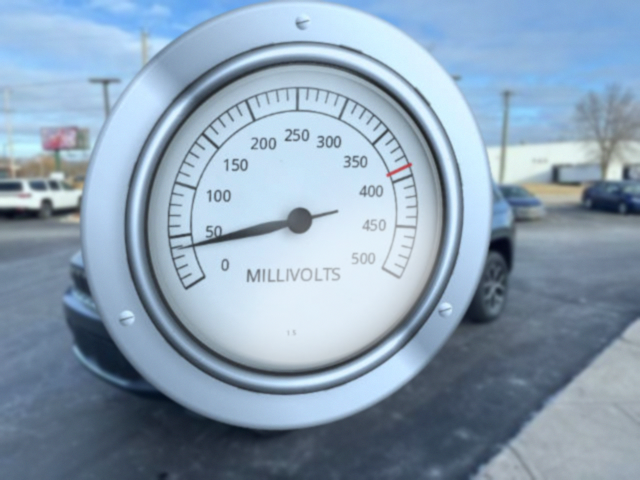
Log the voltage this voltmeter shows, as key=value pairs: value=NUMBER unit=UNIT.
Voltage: value=40 unit=mV
